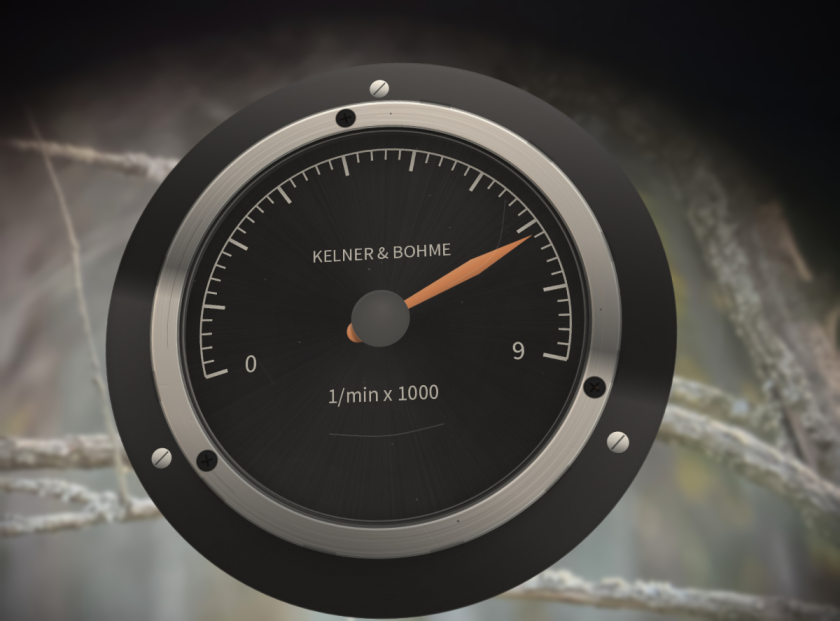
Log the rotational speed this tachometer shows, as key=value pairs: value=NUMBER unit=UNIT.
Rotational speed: value=7200 unit=rpm
